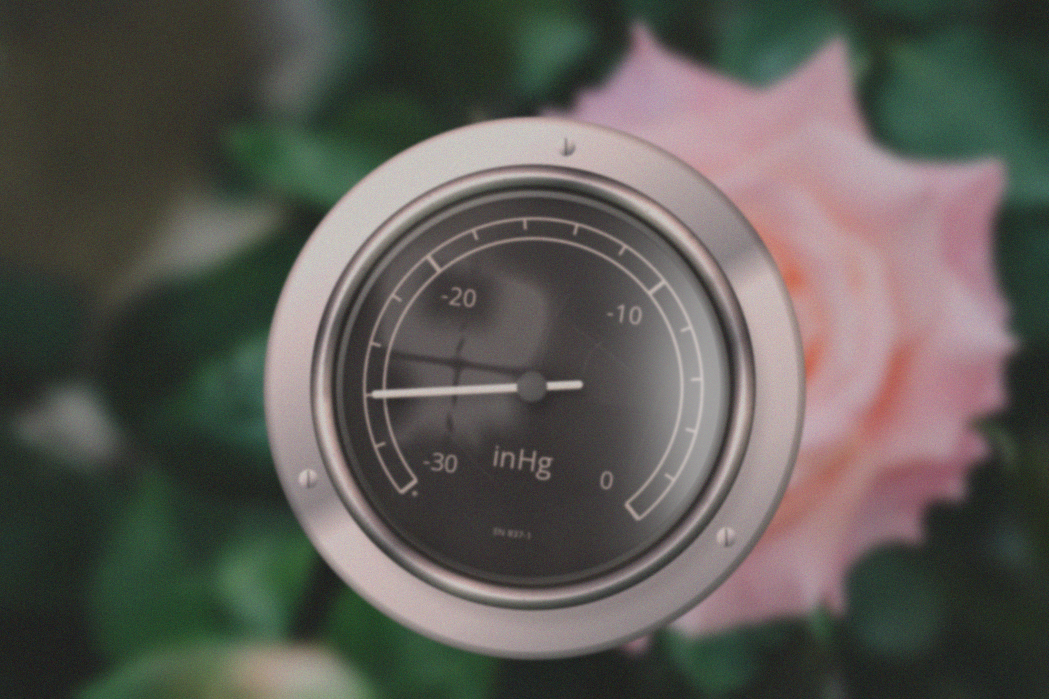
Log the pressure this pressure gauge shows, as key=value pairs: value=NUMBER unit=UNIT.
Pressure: value=-26 unit=inHg
